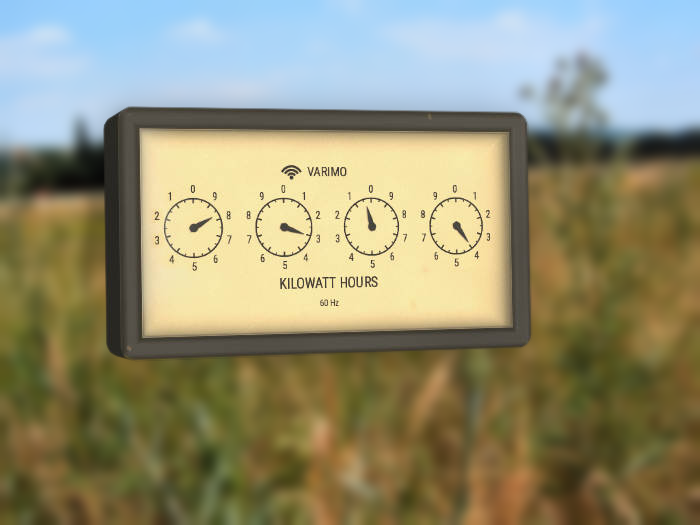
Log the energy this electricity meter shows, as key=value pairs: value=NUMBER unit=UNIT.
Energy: value=8304 unit=kWh
